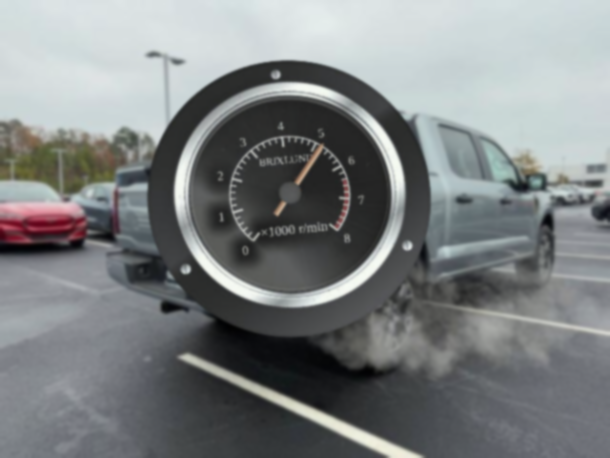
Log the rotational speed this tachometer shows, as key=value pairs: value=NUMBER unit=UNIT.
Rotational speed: value=5200 unit=rpm
